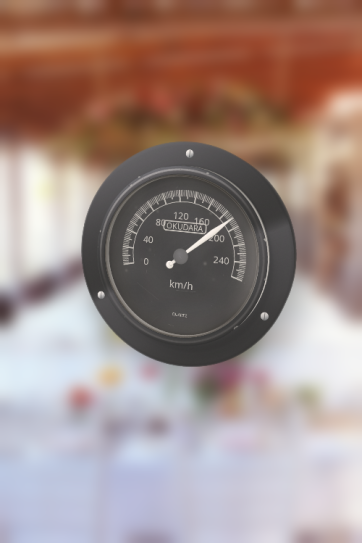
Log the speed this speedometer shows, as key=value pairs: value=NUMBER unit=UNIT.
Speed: value=190 unit=km/h
